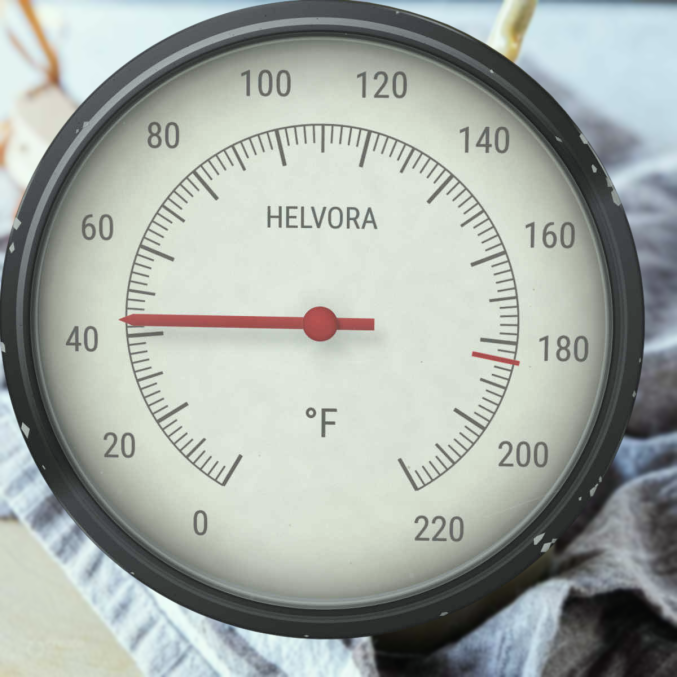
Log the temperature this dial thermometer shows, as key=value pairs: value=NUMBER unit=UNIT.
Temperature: value=44 unit=°F
